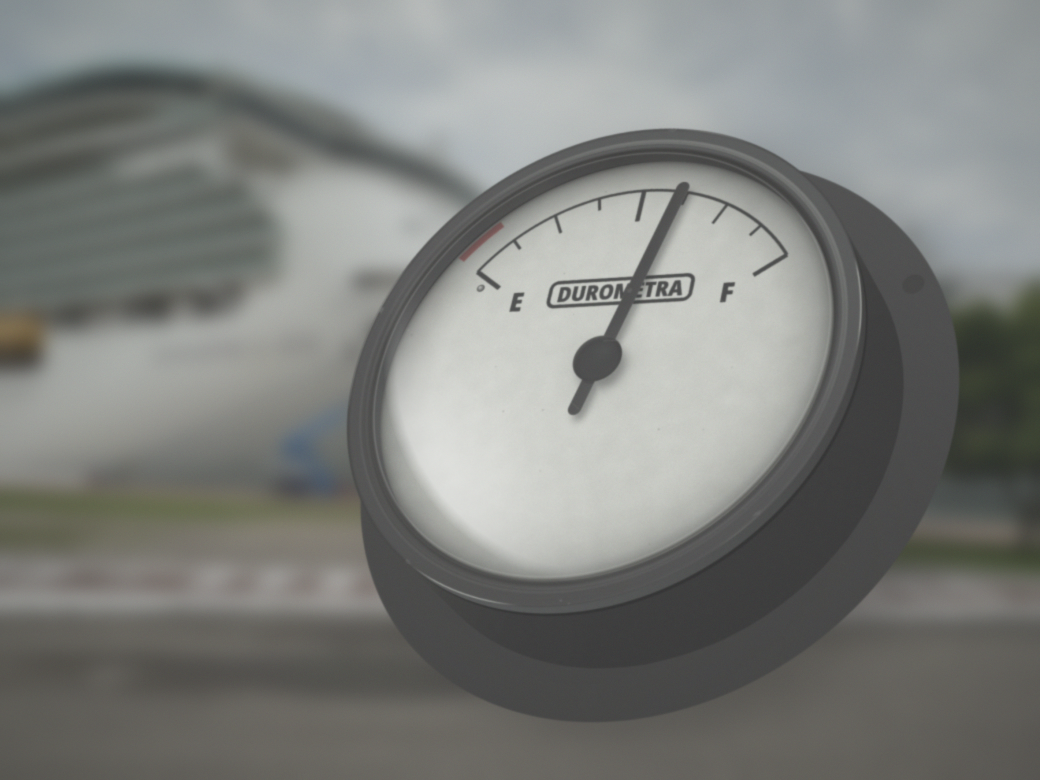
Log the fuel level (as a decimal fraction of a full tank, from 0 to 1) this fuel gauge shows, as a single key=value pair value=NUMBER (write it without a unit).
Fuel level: value=0.625
